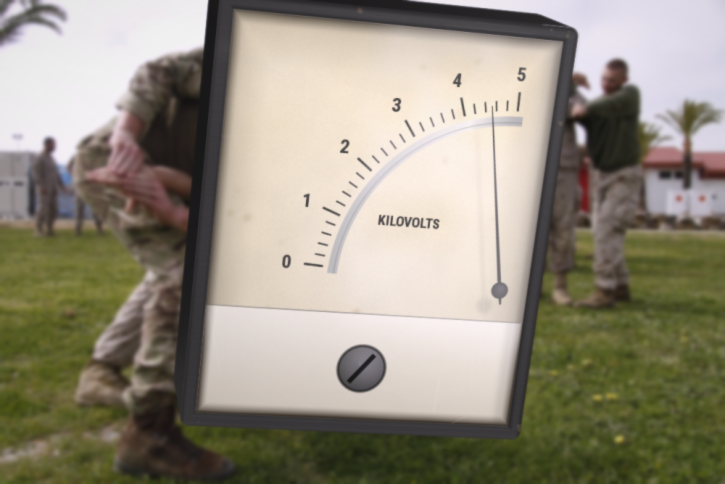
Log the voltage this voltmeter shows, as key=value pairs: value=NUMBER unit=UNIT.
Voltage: value=4.5 unit=kV
